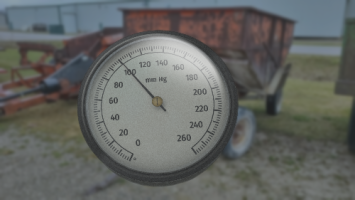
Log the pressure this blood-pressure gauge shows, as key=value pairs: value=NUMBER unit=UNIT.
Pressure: value=100 unit=mmHg
